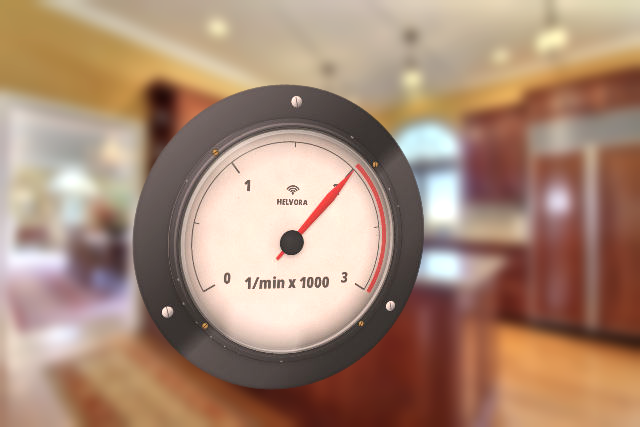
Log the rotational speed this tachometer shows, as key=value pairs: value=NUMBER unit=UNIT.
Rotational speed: value=2000 unit=rpm
